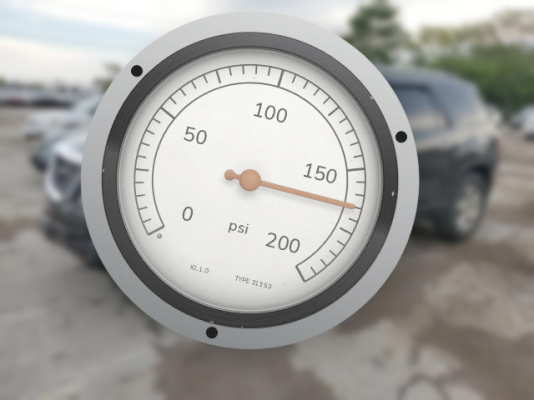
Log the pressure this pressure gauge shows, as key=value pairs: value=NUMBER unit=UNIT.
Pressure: value=165 unit=psi
